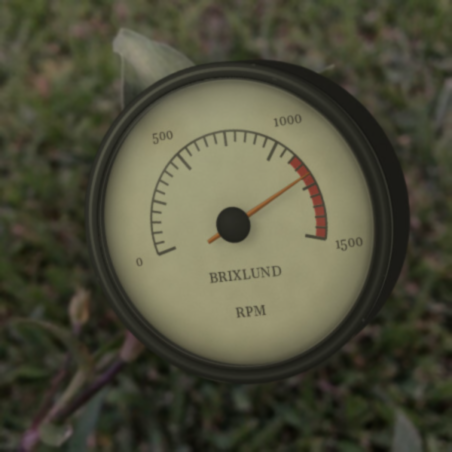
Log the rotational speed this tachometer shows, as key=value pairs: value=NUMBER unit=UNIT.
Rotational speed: value=1200 unit=rpm
